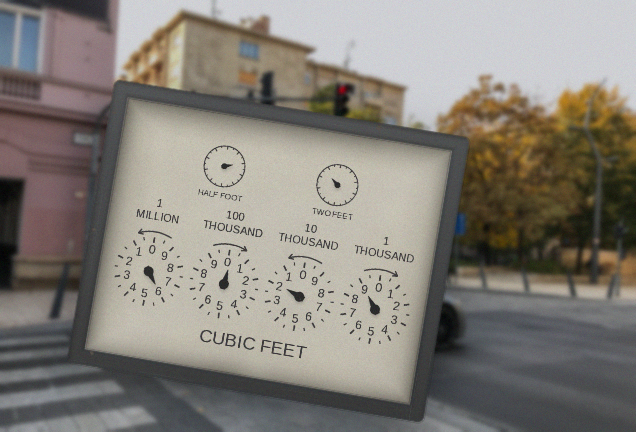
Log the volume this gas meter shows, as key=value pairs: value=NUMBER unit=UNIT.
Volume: value=601900 unit=ft³
